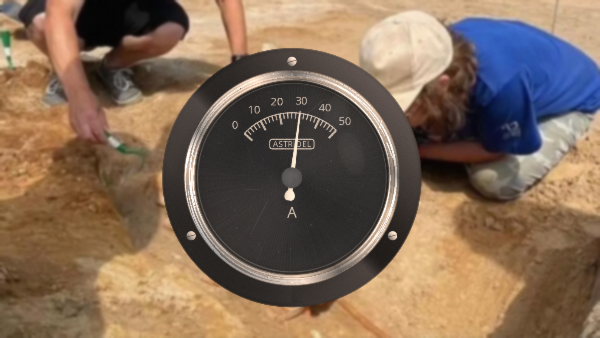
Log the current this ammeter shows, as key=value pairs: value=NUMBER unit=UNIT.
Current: value=30 unit=A
